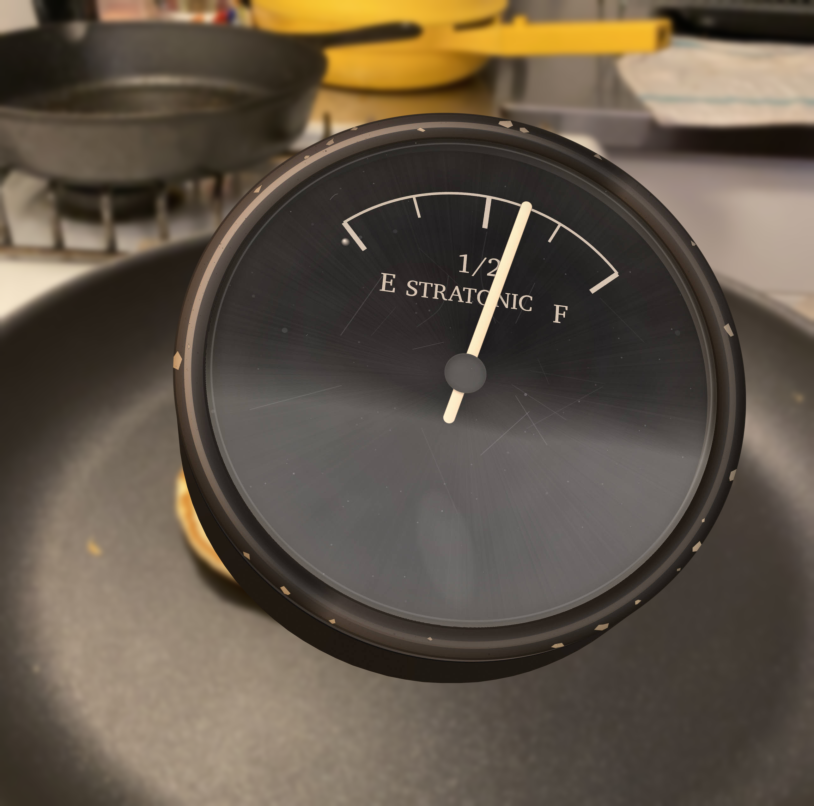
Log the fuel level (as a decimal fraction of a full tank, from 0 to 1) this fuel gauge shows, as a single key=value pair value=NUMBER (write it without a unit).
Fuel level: value=0.625
